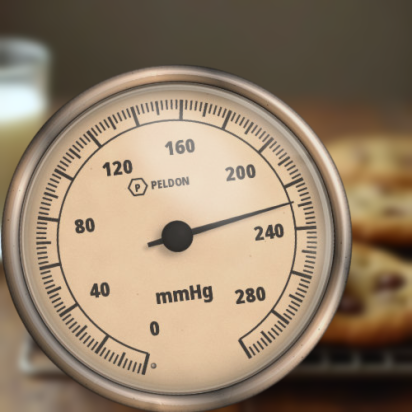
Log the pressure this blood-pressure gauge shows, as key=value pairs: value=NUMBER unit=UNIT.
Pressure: value=228 unit=mmHg
